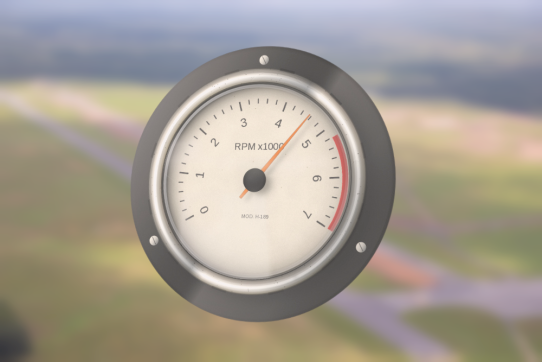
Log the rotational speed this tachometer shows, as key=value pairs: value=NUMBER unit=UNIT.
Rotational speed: value=4600 unit=rpm
